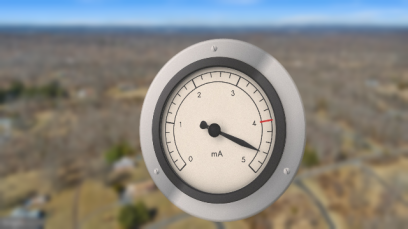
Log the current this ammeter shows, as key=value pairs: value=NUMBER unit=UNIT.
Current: value=4.6 unit=mA
